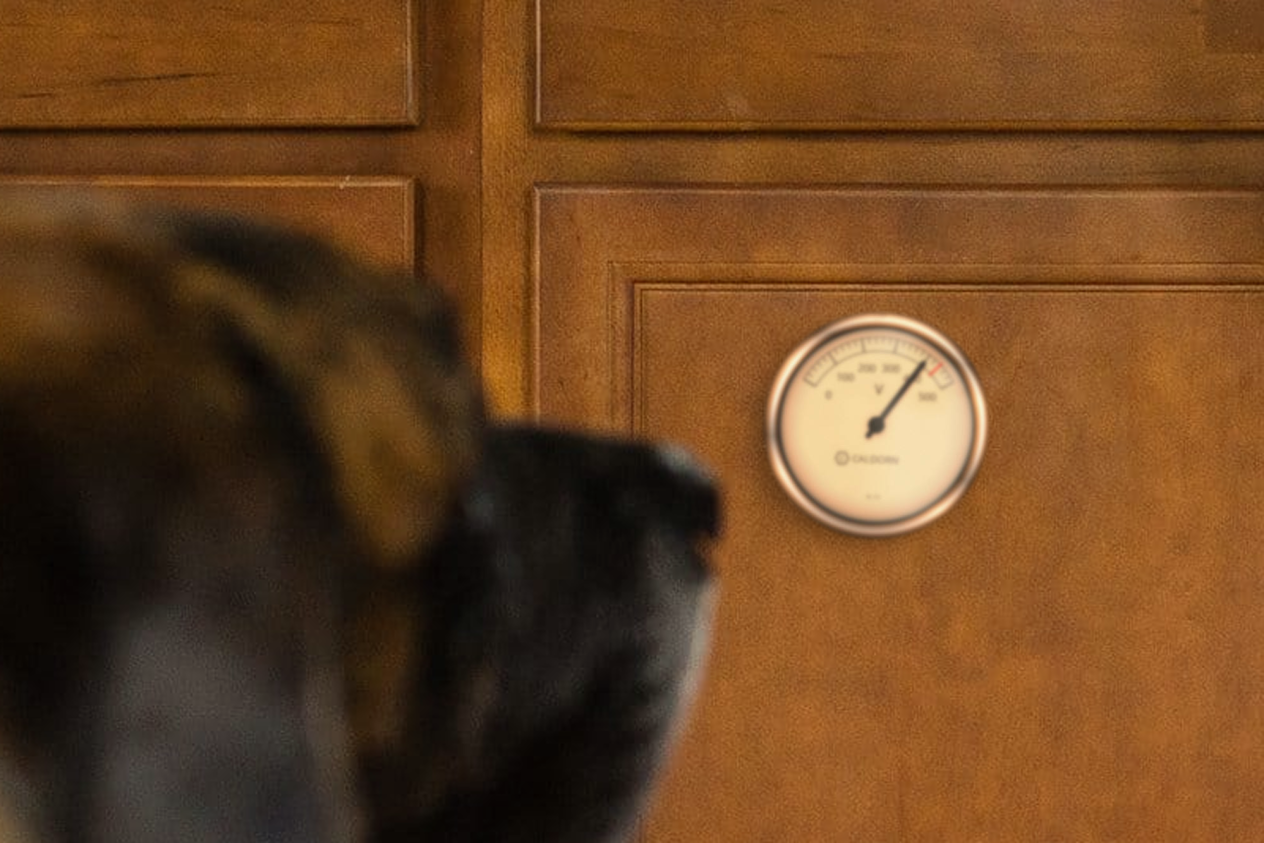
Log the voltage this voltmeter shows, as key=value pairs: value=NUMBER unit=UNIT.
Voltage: value=400 unit=V
